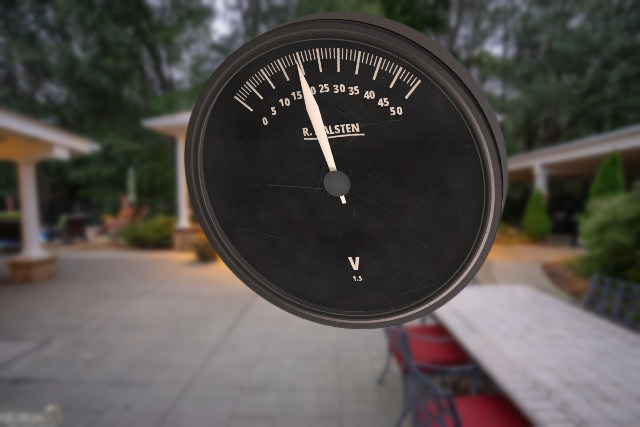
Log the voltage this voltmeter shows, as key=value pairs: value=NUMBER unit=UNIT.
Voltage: value=20 unit=V
